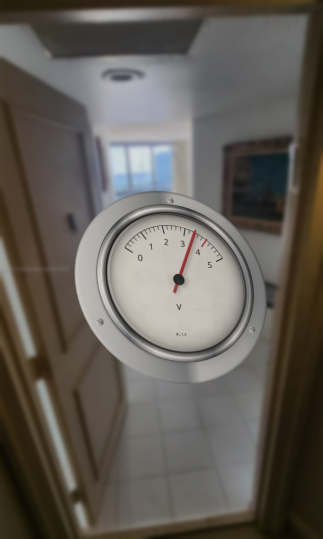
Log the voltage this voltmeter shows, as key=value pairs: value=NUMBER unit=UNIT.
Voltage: value=3.4 unit=V
